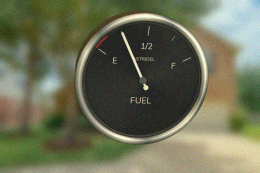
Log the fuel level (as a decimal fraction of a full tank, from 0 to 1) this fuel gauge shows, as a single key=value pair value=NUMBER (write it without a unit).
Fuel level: value=0.25
